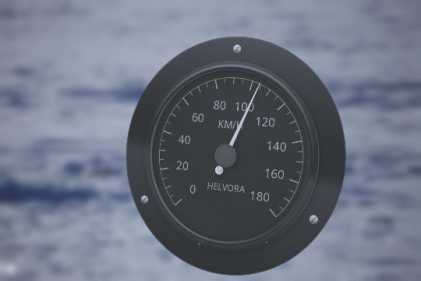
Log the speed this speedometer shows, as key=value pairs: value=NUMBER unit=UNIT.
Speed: value=105 unit=km/h
